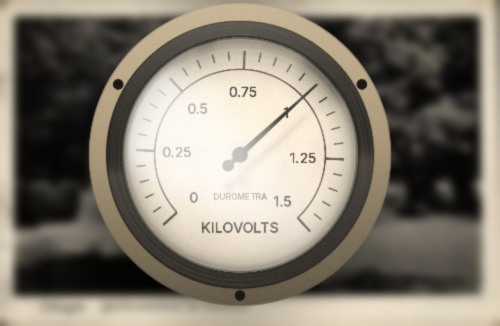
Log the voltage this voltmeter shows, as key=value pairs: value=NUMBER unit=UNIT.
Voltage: value=1 unit=kV
